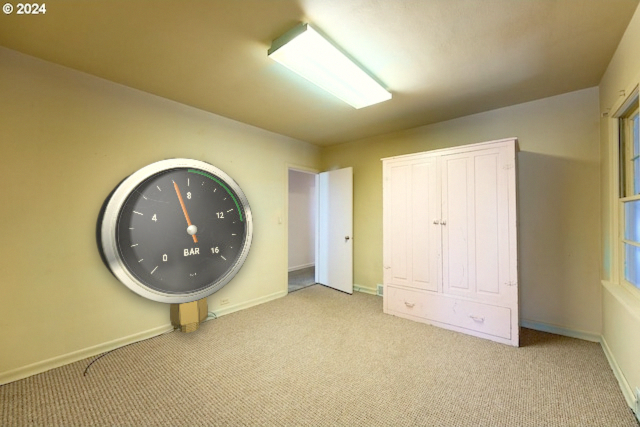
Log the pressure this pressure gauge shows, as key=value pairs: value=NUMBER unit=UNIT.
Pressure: value=7 unit=bar
